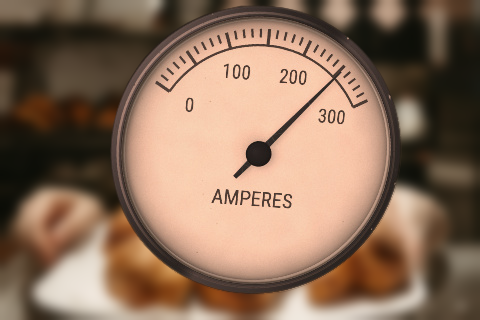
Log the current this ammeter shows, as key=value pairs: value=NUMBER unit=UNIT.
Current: value=250 unit=A
